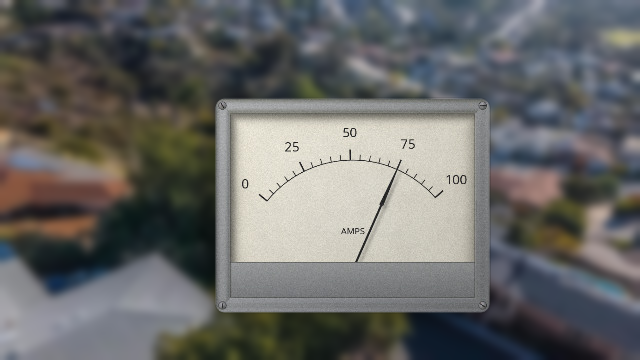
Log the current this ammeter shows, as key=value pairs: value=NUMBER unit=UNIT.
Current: value=75 unit=A
